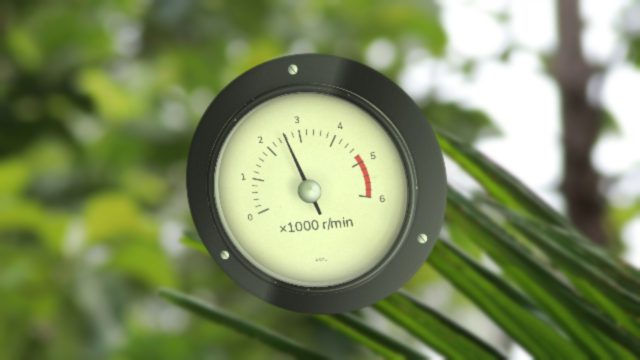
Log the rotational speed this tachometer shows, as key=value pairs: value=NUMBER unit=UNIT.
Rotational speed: value=2600 unit=rpm
